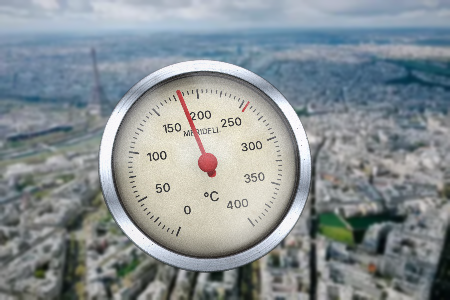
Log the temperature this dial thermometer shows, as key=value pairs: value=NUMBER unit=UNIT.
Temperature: value=180 unit=°C
